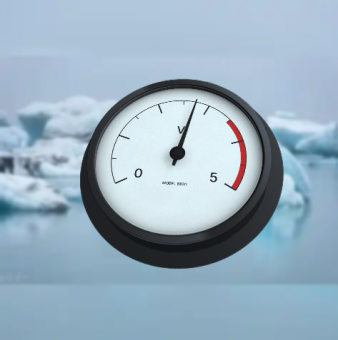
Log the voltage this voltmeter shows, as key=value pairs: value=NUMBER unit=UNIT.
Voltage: value=2.75 unit=V
